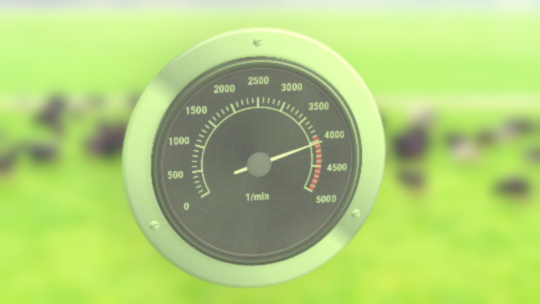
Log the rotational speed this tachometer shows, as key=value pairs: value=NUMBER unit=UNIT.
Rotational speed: value=4000 unit=rpm
